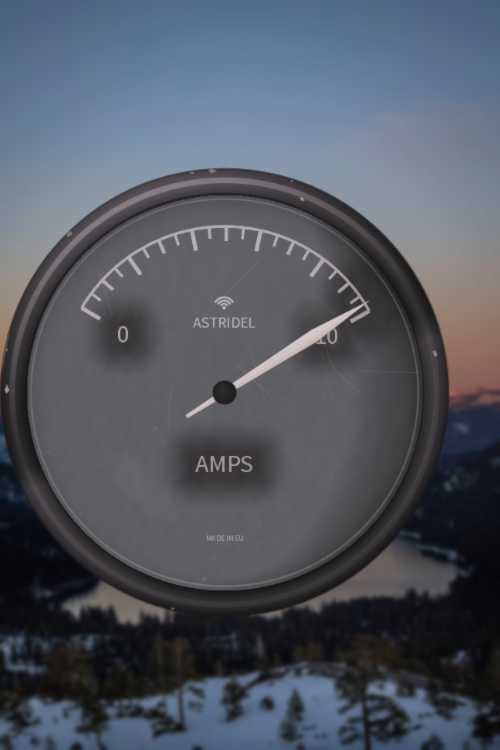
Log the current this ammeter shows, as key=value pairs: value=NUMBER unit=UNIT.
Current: value=9.75 unit=A
